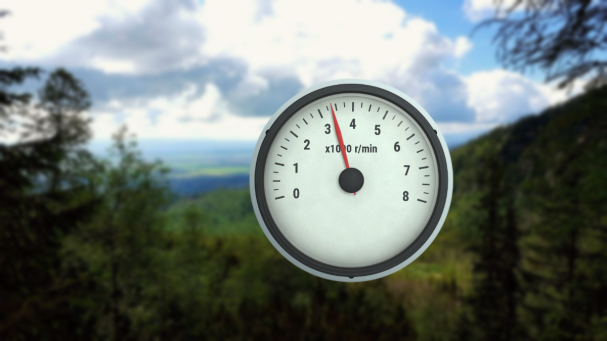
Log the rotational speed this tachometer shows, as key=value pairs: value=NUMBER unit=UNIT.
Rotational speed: value=3375 unit=rpm
